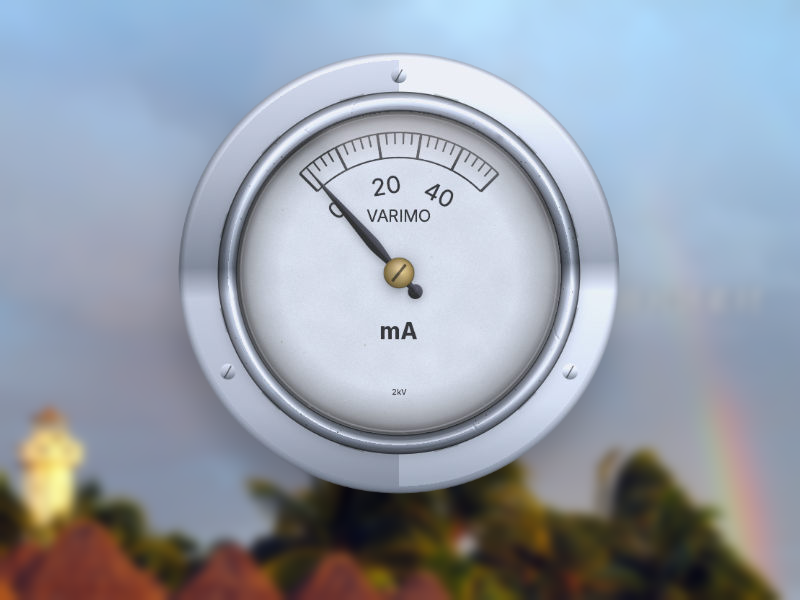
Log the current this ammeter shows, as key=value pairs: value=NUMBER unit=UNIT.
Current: value=2 unit=mA
